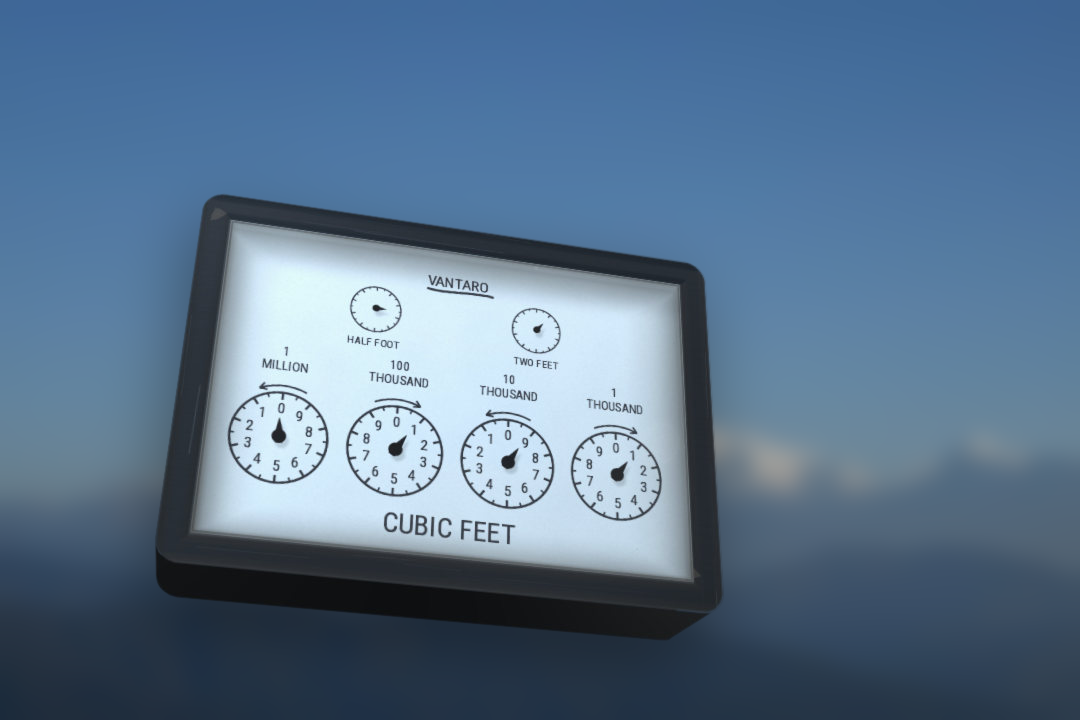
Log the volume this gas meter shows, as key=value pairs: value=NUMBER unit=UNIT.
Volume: value=9100 unit=ft³
